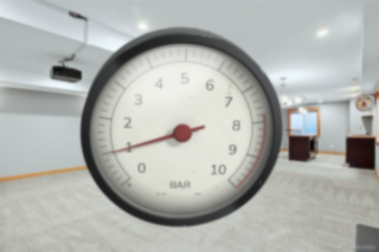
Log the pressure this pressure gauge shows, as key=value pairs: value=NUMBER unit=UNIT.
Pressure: value=1 unit=bar
